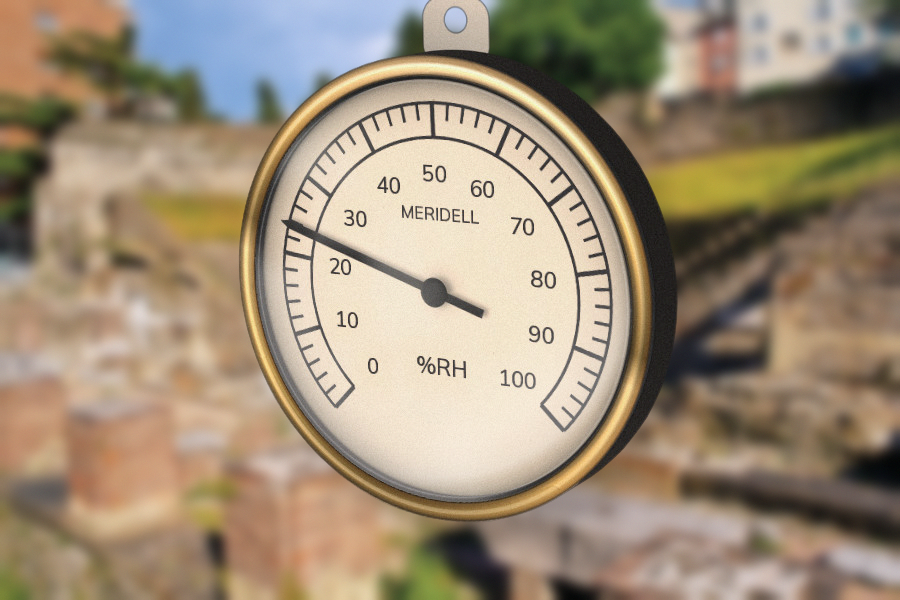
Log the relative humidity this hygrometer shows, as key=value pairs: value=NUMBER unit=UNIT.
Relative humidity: value=24 unit=%
